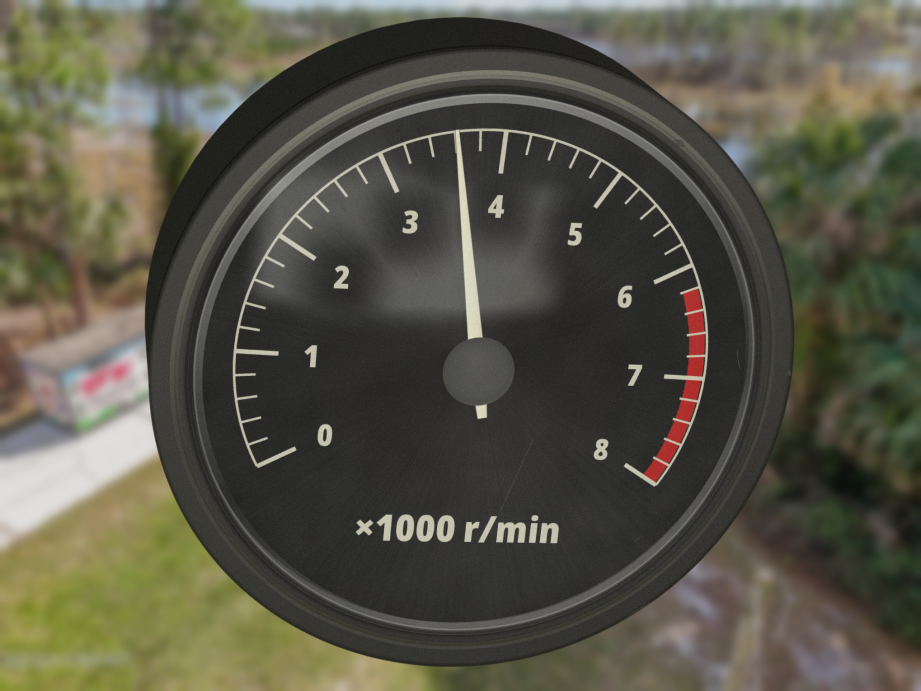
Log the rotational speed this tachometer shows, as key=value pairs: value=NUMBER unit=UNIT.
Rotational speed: value=3600 unit=rpm
